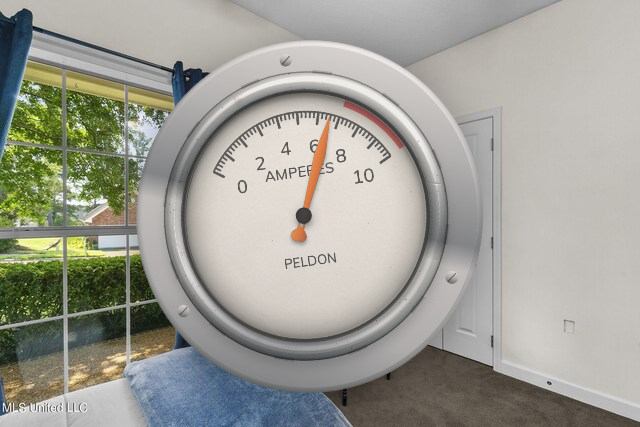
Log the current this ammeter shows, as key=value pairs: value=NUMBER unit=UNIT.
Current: value=6.6 unit=A
